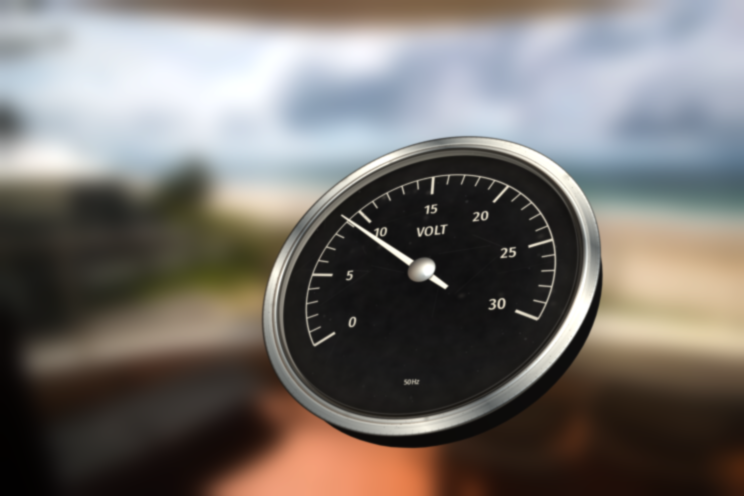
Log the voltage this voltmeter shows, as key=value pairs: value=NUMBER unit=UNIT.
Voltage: value=9 unit=V
